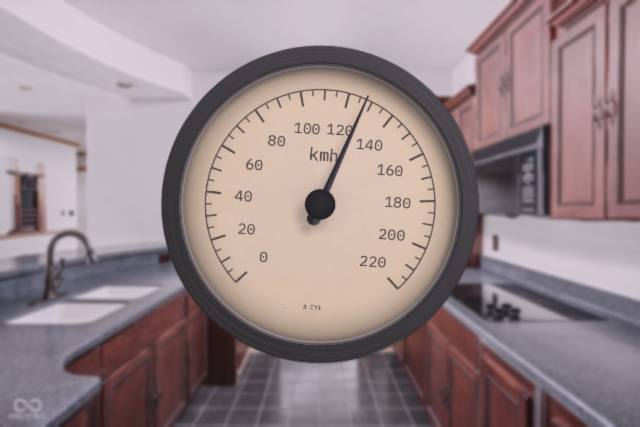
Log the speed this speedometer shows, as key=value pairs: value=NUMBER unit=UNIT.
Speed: value=127.5 unit=km/h
